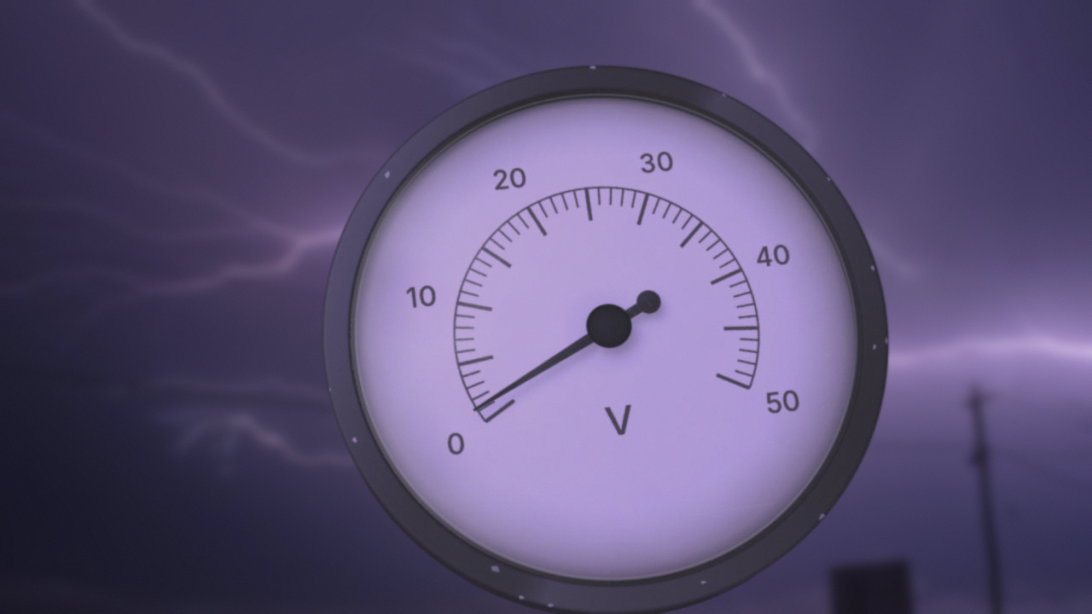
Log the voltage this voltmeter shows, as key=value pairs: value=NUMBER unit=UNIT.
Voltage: value=1 unit=V
